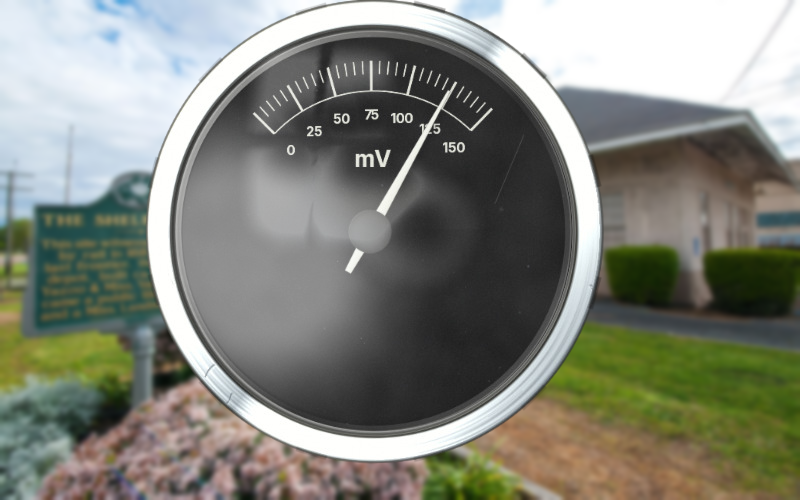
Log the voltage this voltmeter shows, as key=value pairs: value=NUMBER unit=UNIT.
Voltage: value=125 unit=mV
